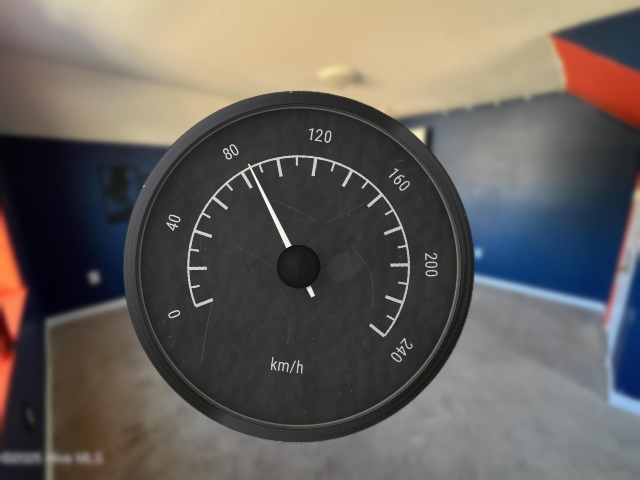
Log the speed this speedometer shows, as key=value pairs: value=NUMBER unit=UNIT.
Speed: value=85 unit=km/h
